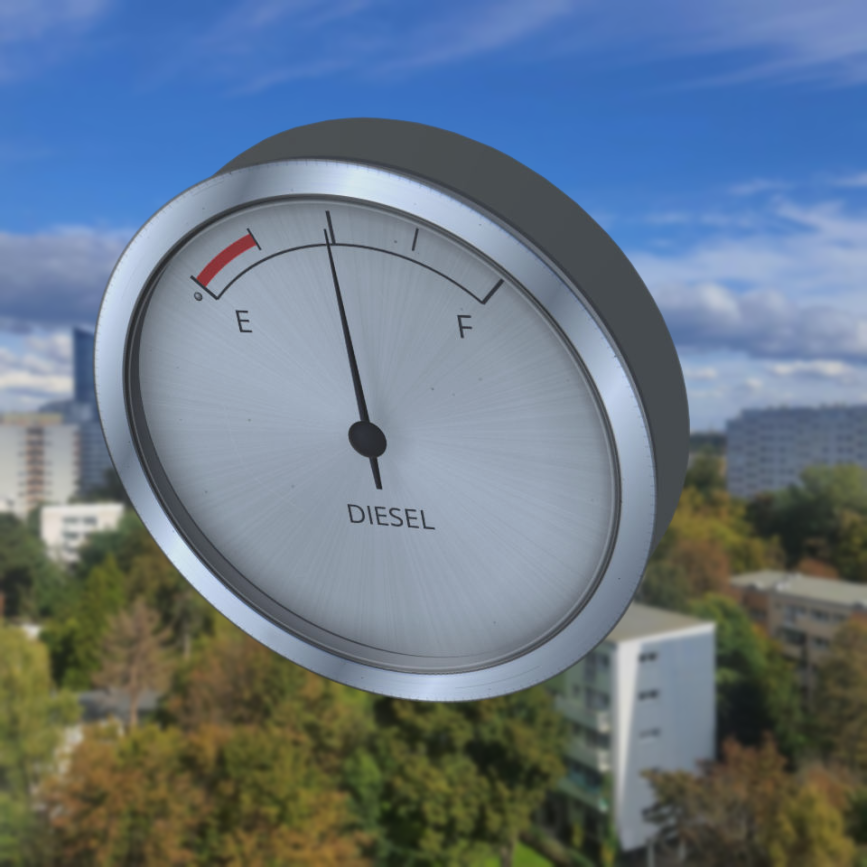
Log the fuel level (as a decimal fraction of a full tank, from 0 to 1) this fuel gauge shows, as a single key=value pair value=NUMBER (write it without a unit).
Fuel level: value=0.5
